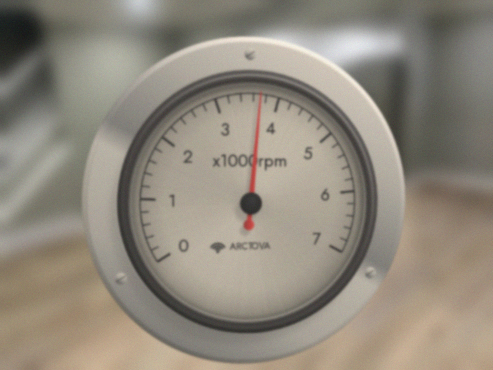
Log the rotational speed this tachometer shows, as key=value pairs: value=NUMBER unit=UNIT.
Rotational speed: value=3700 unit=rpm
